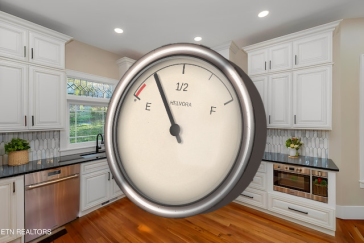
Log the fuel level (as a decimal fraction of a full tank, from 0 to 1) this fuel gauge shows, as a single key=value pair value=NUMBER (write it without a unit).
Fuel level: value=0.25
